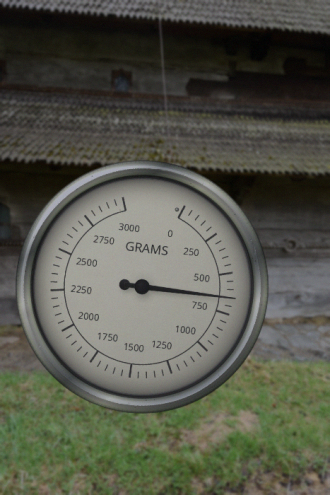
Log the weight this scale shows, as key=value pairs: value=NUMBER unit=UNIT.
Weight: value=650 unit=g
